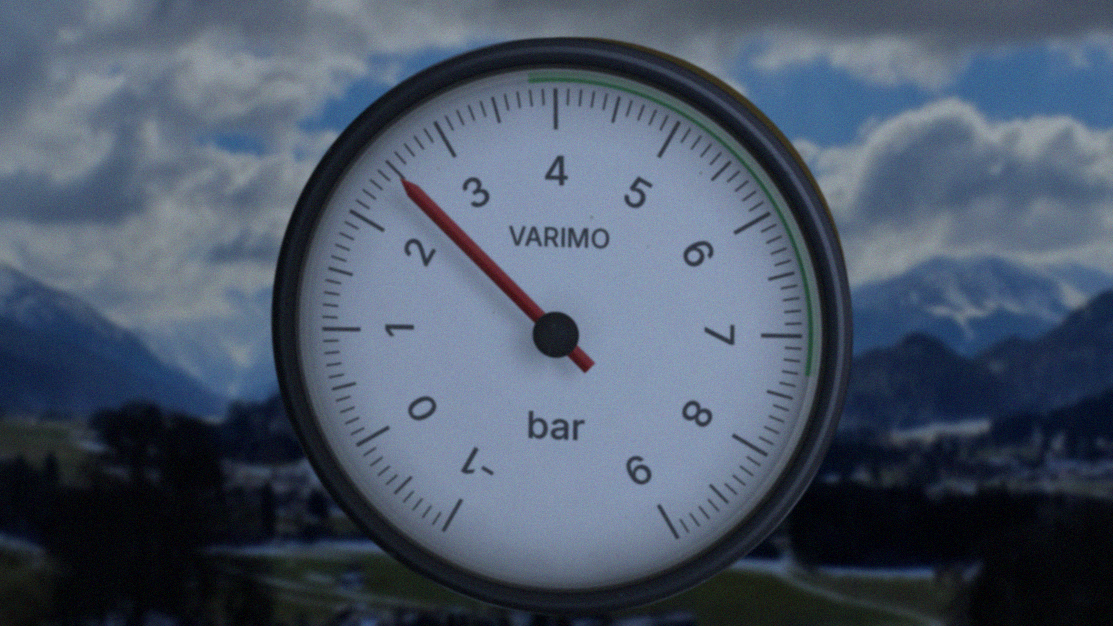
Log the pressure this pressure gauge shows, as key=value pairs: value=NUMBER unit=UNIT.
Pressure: value=2.5 unit=bar
